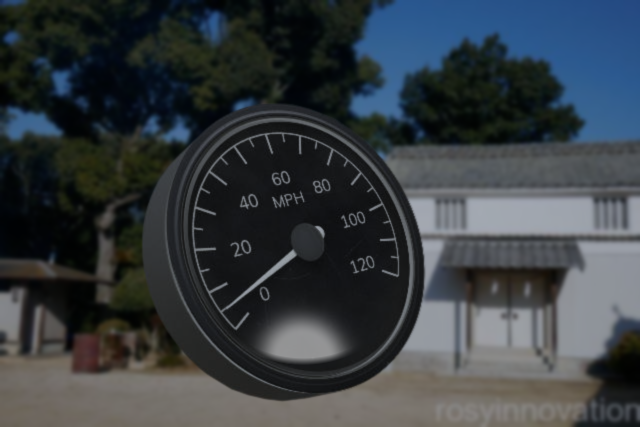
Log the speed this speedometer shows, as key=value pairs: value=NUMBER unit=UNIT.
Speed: value=5 unit=mph
